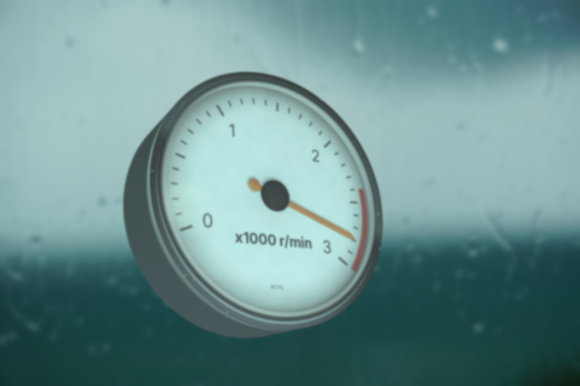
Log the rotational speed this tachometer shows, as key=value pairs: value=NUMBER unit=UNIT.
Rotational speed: value=2800 unit=rpm
